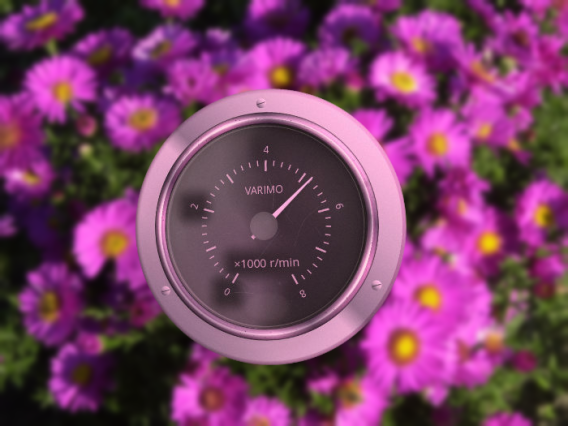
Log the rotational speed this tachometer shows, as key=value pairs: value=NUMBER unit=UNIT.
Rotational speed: value=5200 unit=rpm
